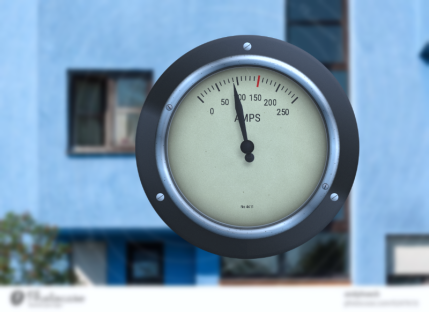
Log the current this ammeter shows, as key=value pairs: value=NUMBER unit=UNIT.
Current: value=90 unit=A
